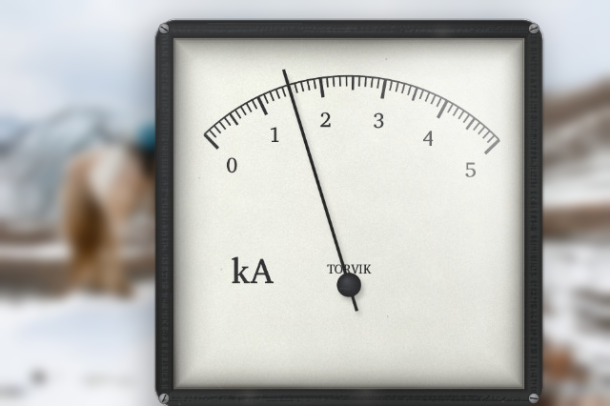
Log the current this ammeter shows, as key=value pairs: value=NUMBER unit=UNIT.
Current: value=1.5 unit=kA
